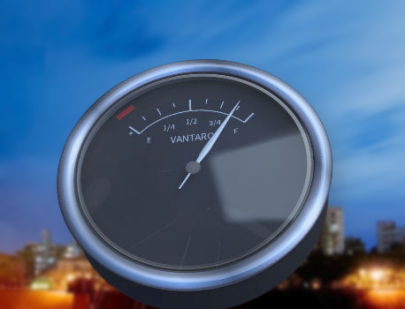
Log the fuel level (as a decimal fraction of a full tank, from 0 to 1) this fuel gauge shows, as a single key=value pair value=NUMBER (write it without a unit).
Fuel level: value=0.875
